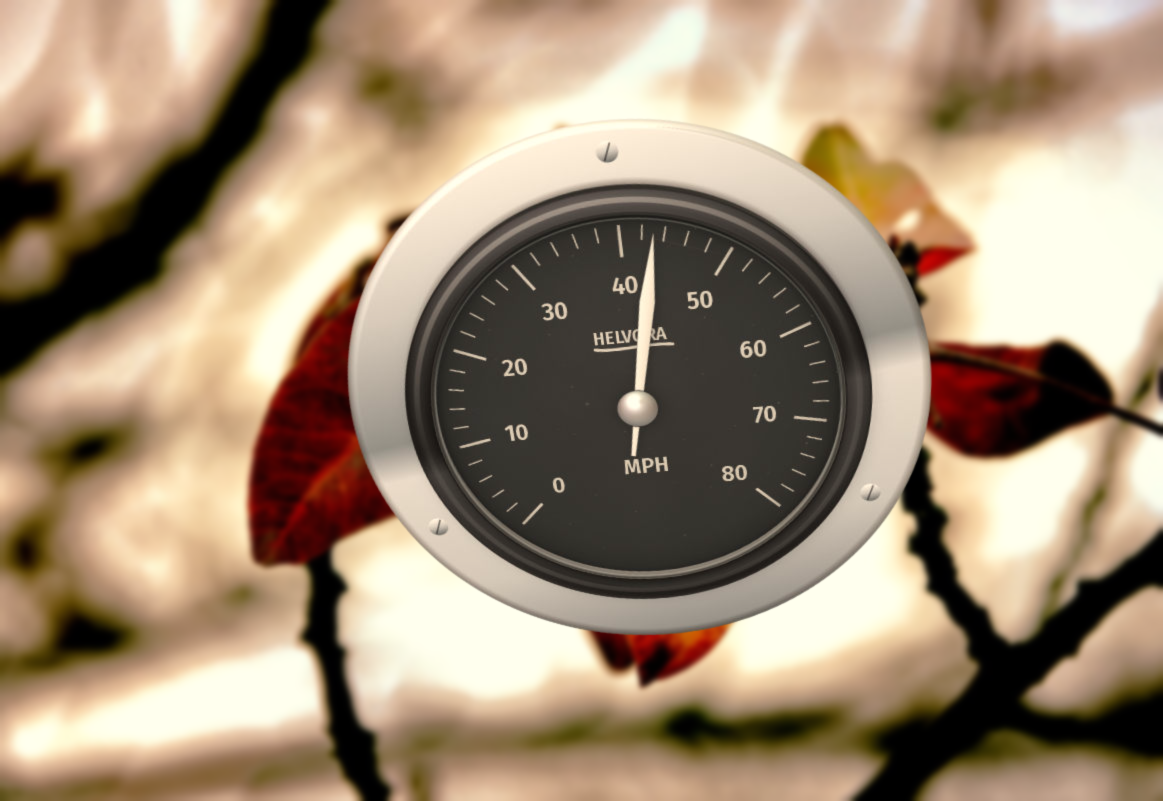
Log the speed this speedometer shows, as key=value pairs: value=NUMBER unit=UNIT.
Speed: value=43 unit=mph
